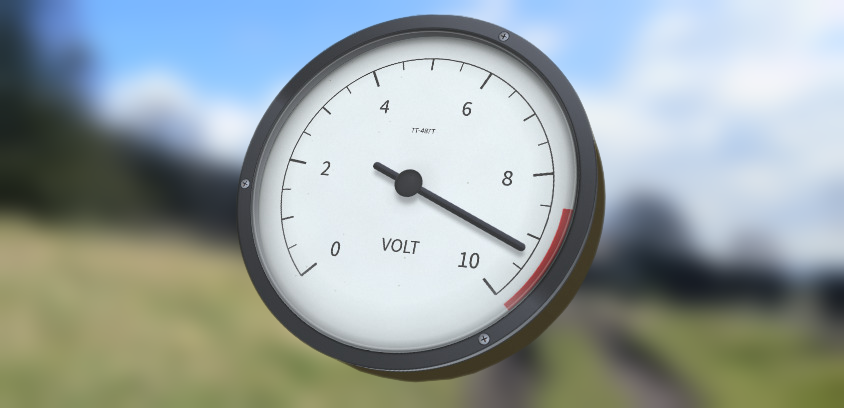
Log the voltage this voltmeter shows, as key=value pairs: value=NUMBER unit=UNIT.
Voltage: value=9.25 unit=V
